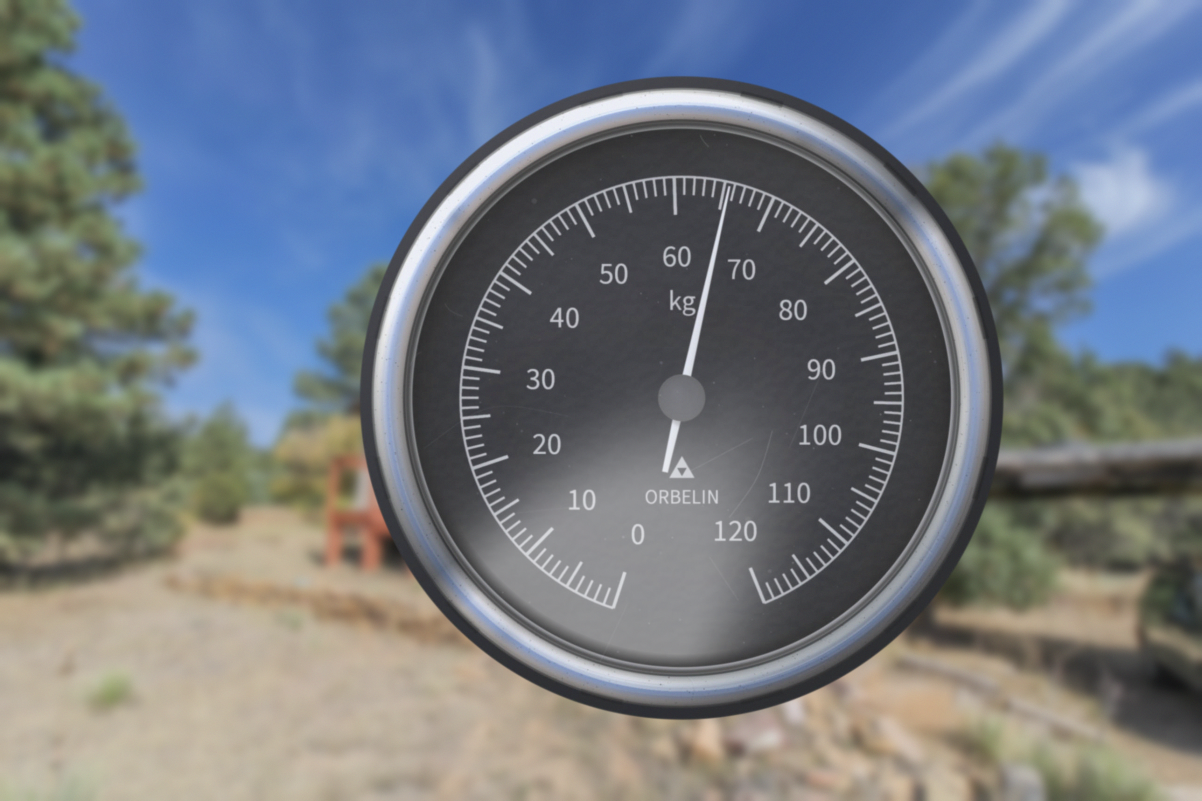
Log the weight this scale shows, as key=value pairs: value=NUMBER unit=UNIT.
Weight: value=65.5 unit=kg
